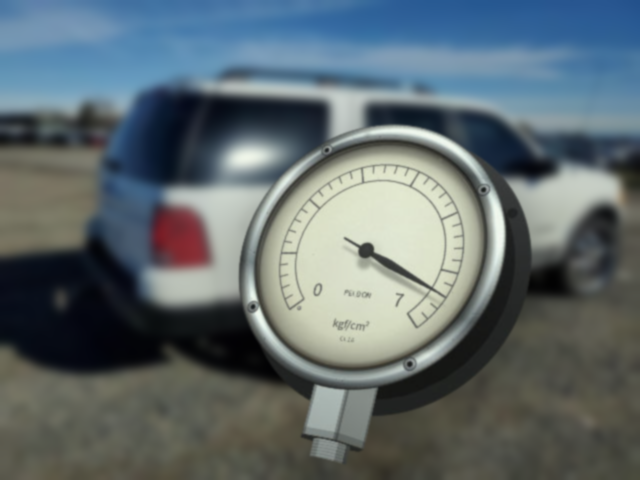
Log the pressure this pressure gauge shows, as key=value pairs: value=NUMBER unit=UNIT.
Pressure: value=6.4 unit=kg/cm²
